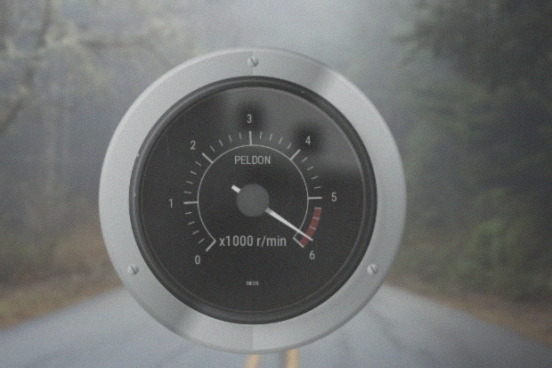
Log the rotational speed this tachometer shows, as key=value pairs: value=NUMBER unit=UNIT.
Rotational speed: value=5800 unit=rpm
